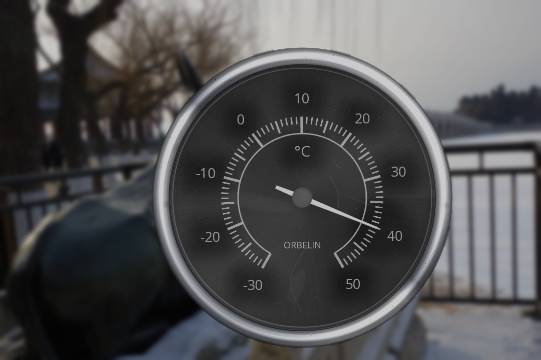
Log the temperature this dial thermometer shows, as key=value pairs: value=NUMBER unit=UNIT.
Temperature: value=40 unit=°C
